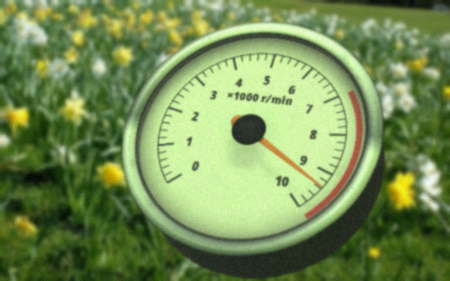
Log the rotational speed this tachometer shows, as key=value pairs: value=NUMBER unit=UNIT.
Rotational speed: value=9400 unit=rpm
